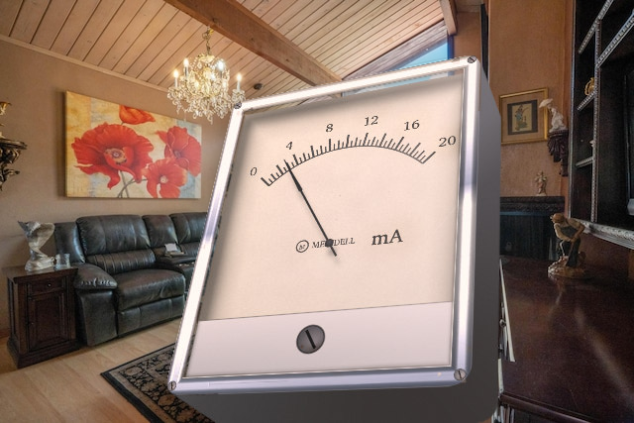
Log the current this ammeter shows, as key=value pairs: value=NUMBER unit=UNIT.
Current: value=3 unit=mA
